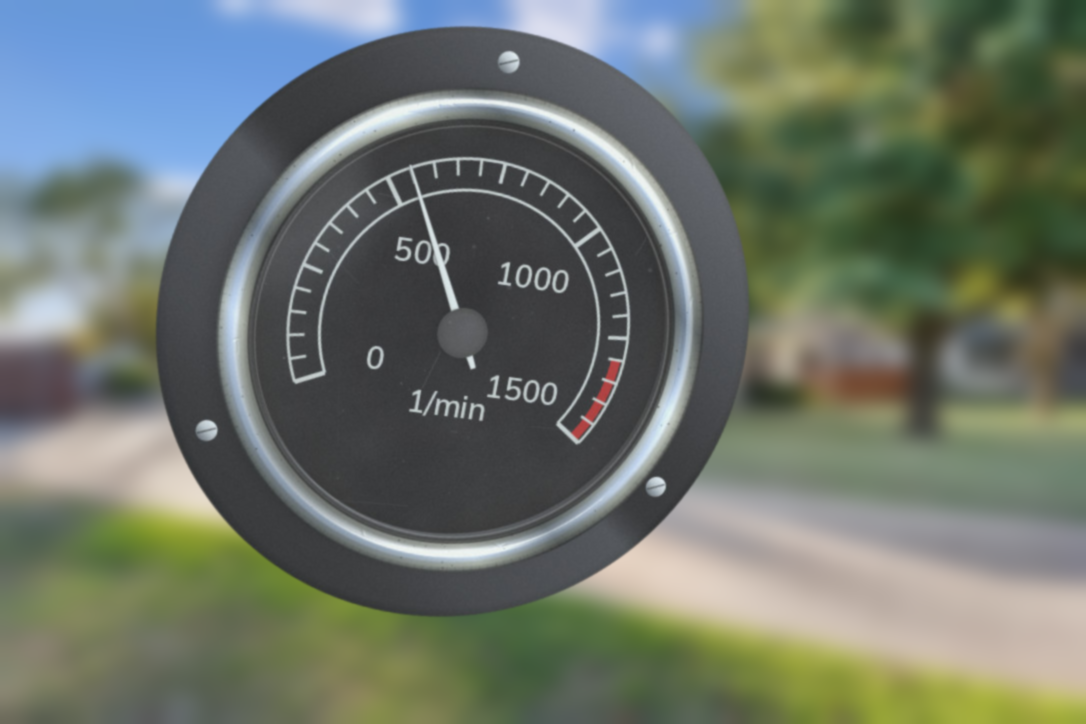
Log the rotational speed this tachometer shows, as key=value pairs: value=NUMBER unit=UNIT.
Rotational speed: value=550 unit=rpm
